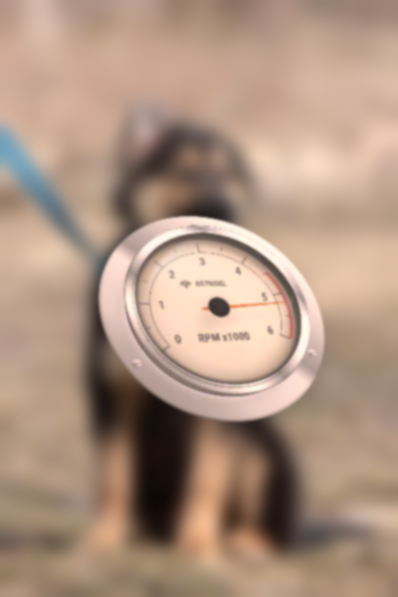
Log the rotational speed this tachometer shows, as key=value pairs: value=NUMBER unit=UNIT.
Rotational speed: value=5250 unit=rpm
